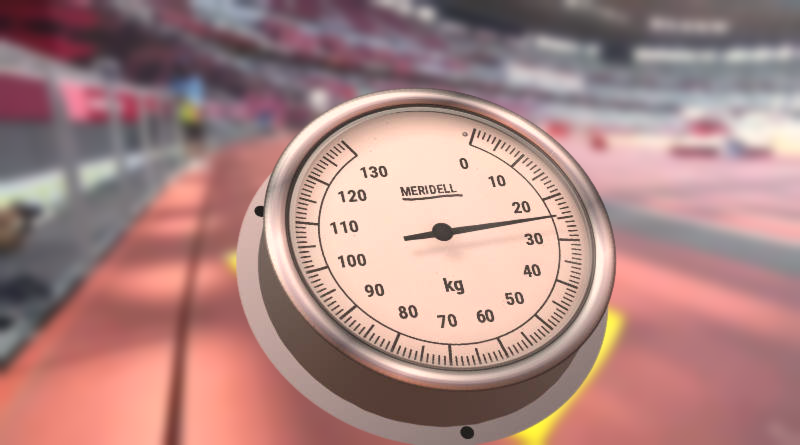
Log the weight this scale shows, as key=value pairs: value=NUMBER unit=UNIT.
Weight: value=25 unit=kg
